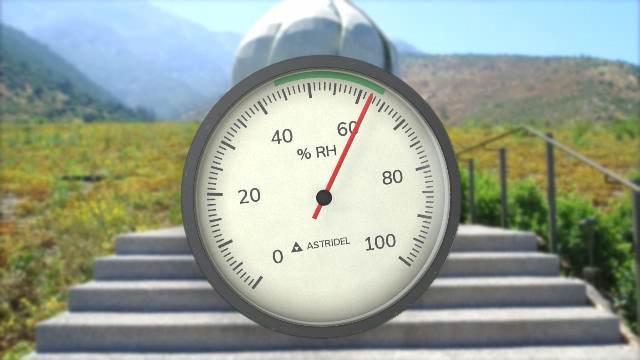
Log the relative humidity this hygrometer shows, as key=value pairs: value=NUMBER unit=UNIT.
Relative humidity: value=62 unit=%
